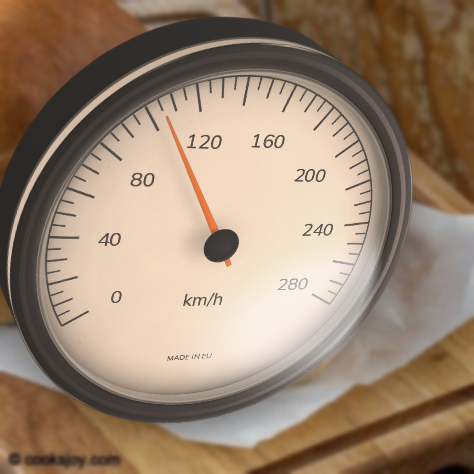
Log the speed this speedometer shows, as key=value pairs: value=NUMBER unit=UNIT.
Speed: value=105 unit=km/h
